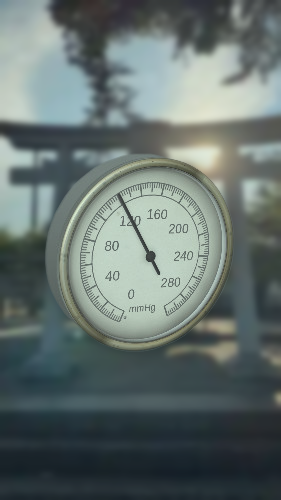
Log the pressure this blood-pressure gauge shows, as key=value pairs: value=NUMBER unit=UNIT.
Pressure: value=120 unit=mmHg
